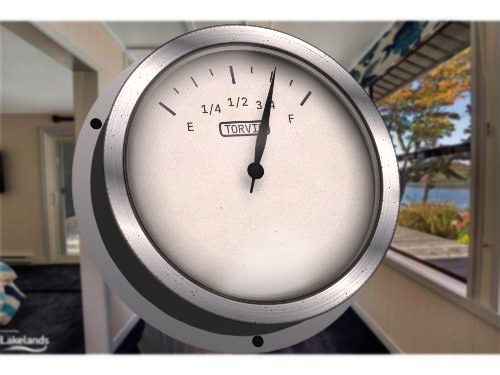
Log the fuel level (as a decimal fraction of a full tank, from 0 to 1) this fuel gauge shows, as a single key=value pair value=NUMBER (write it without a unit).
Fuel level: value=0.75
